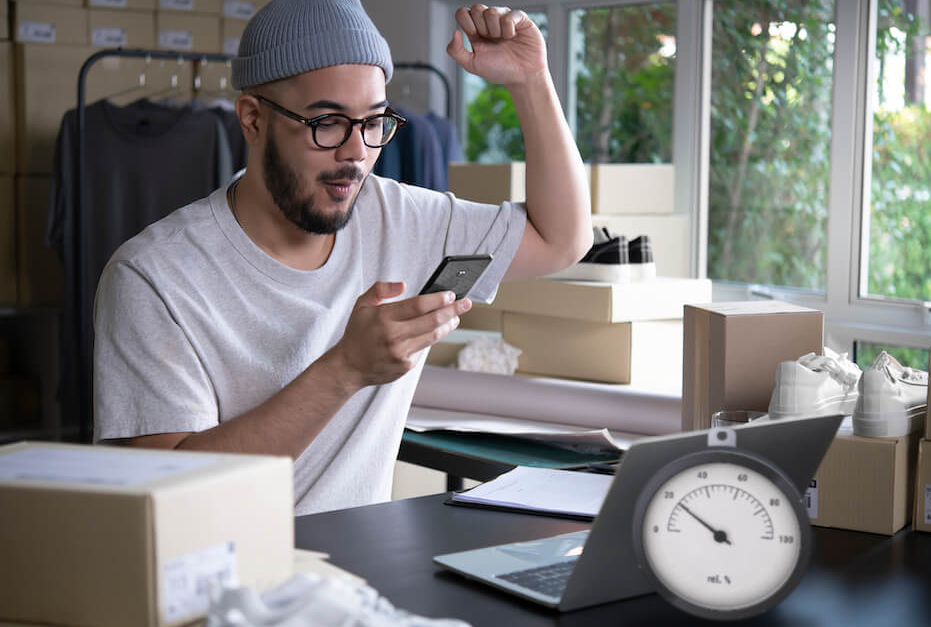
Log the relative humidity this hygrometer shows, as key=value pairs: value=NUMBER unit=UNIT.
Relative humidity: value=20 unit=%
